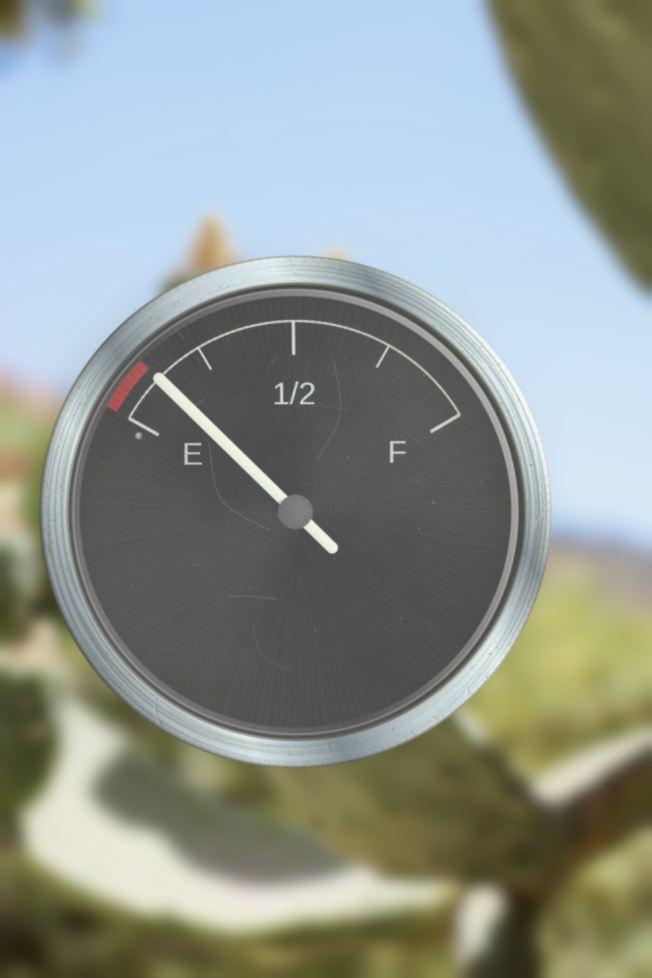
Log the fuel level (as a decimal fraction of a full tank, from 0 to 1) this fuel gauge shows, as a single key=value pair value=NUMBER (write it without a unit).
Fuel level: value=0.125
